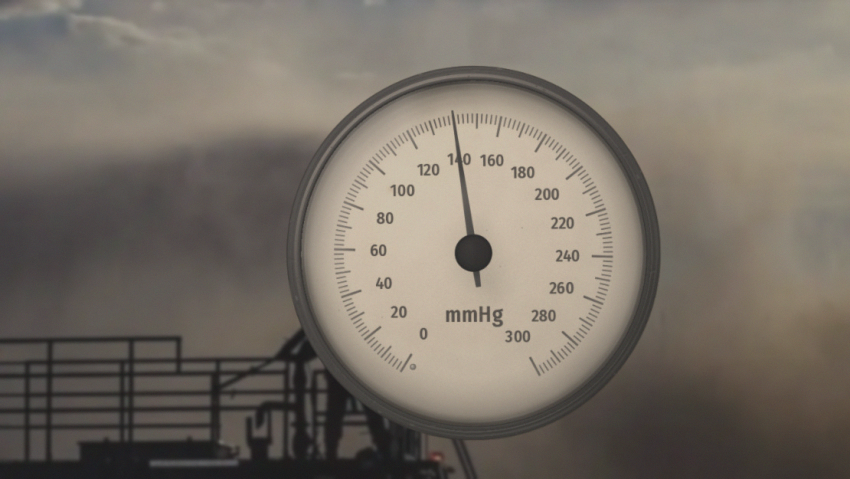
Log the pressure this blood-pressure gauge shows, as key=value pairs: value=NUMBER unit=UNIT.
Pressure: value=140 unit=mmHg
